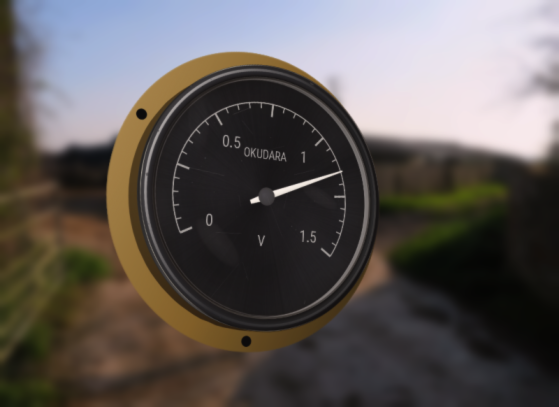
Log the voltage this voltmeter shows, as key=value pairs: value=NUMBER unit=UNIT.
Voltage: value=1.15 unit=V
